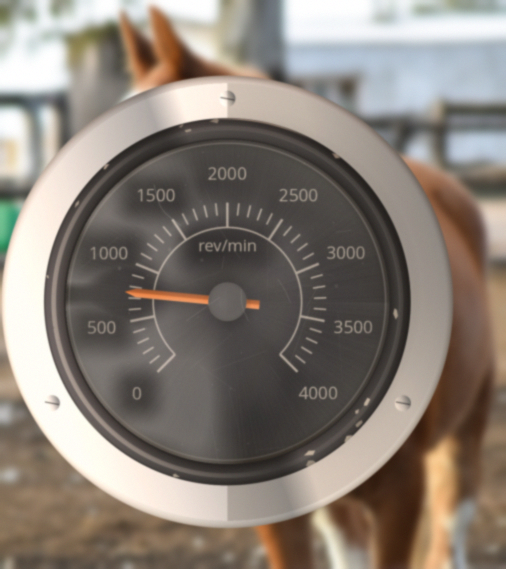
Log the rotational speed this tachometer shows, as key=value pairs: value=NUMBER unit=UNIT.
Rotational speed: value=750 unit=rpm
